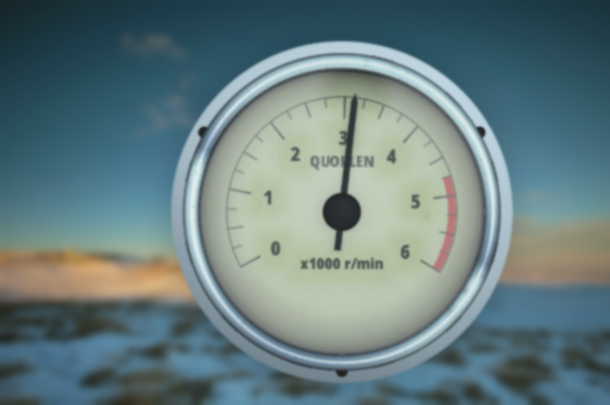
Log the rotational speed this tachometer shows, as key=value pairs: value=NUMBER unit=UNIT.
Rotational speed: value=3125 unit=rpm
